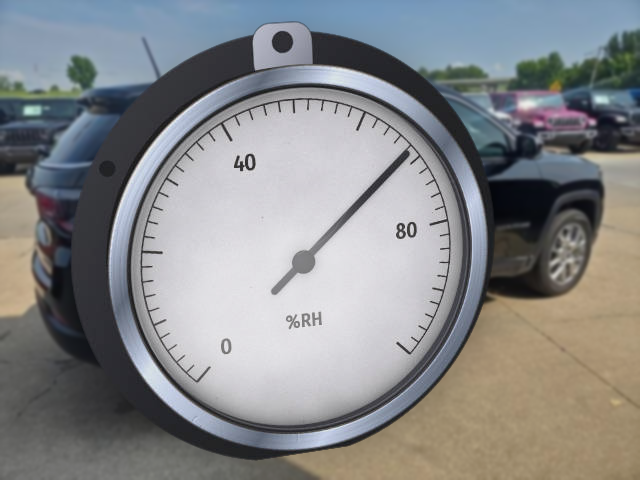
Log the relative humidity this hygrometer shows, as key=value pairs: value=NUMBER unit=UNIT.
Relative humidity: value=68 unit=%
